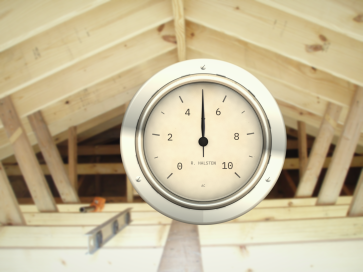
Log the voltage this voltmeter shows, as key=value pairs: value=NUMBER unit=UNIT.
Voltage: value=5 unit=V
